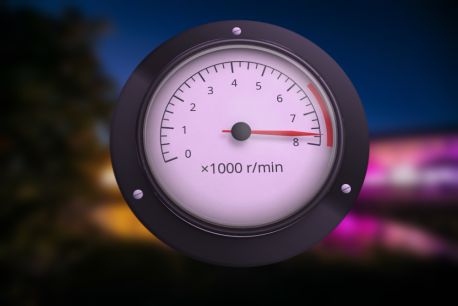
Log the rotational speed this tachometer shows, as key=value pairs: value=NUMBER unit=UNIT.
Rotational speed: value=7750 unit=rpm
